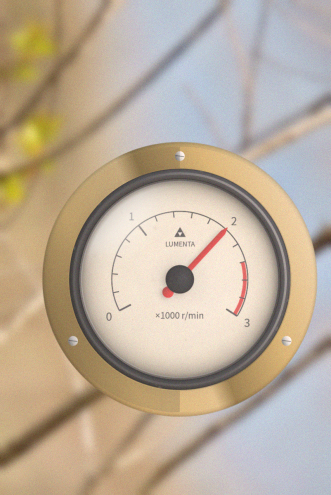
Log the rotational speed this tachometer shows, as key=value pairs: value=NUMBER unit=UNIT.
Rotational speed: value=2000 unit=rpm
